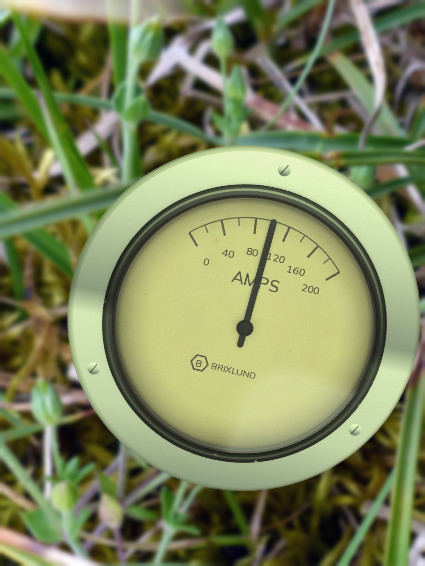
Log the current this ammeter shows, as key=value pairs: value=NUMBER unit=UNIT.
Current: value=100 unit=A
